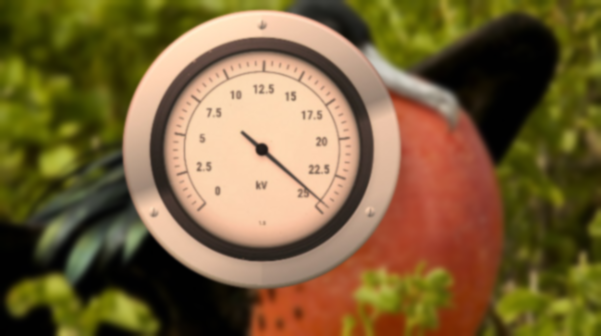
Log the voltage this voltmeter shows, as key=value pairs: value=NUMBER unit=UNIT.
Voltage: value=24.5 unit=kV
